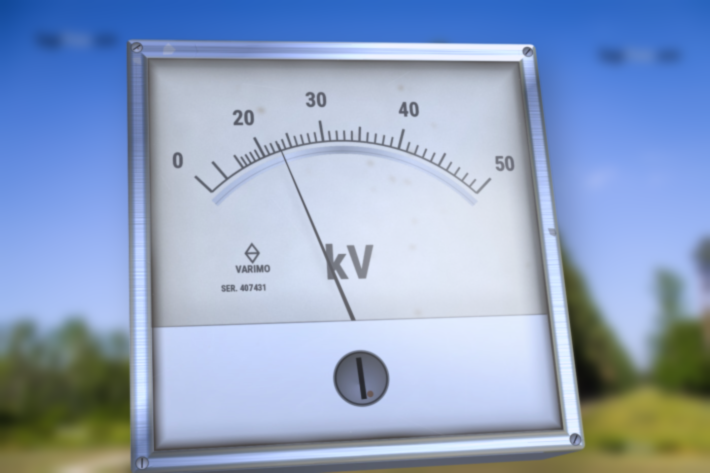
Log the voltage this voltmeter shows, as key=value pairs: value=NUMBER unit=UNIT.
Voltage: value=23 unit=kV
